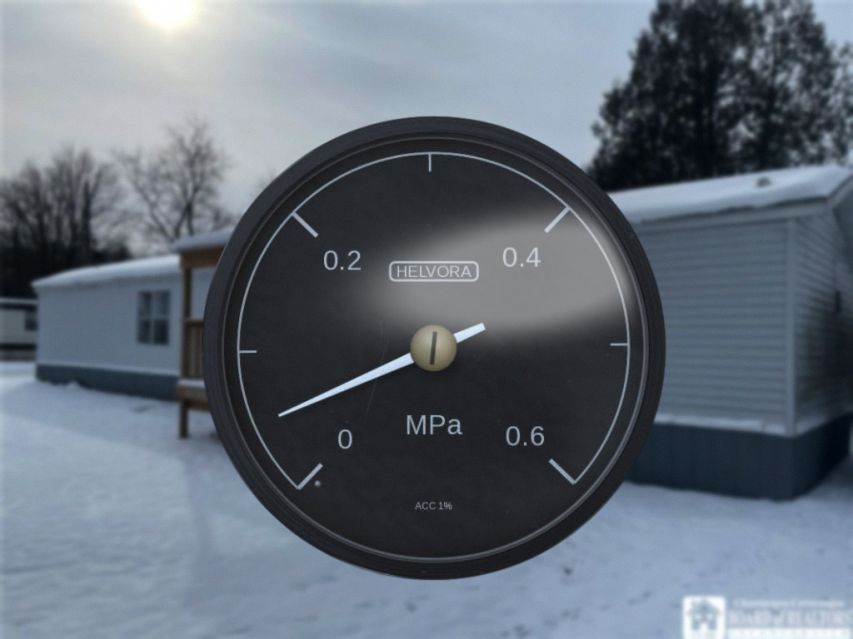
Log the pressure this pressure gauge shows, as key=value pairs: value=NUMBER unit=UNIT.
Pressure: value=0.05 unit=MPa
